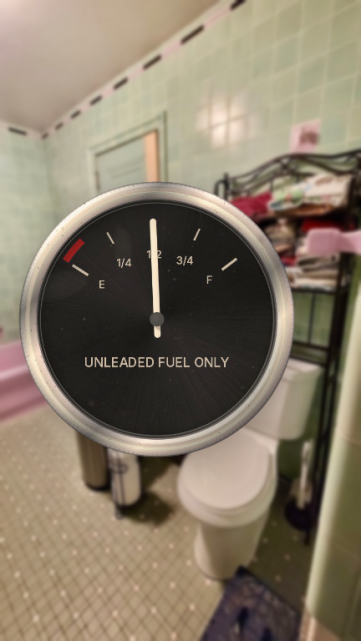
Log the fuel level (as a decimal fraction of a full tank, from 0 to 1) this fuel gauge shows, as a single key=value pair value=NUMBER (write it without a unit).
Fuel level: value=0.5
